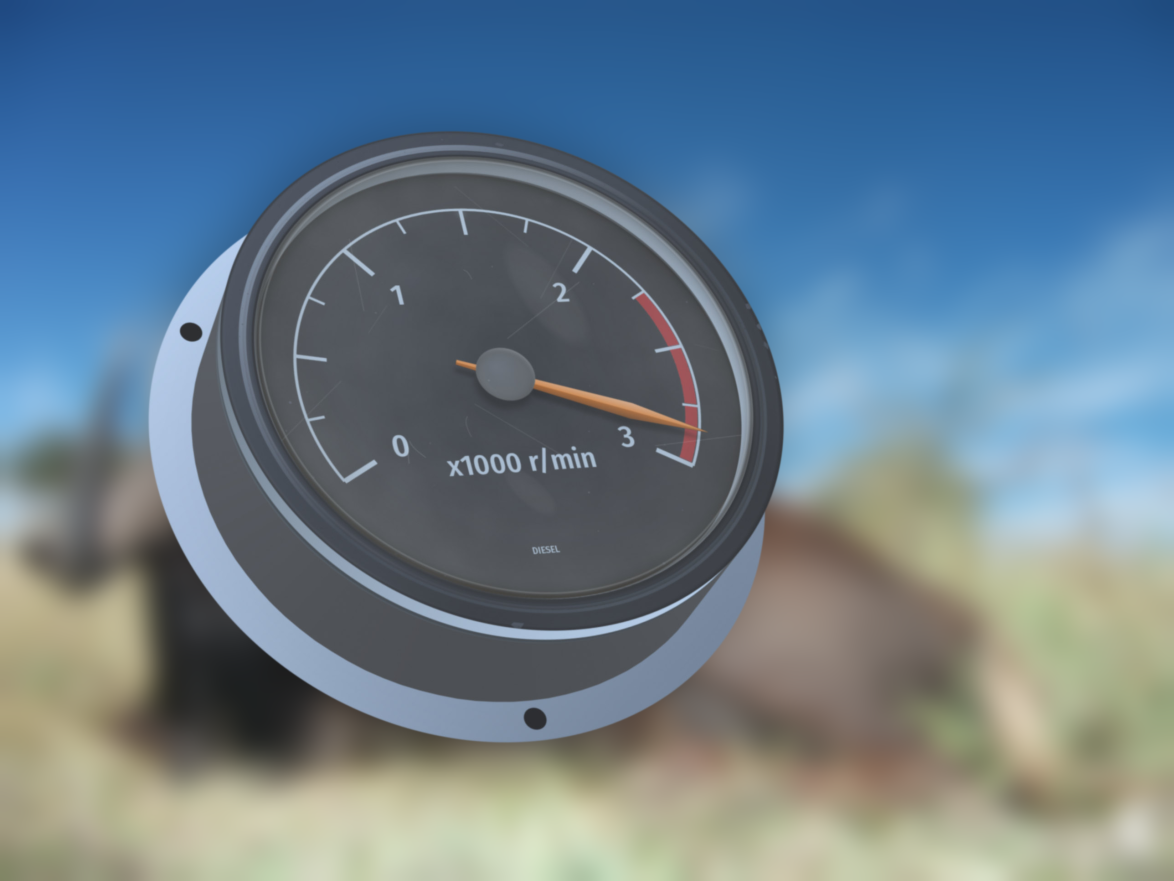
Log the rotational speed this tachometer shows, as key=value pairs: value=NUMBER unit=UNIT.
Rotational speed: value=2875 unit=rpm
